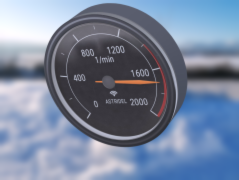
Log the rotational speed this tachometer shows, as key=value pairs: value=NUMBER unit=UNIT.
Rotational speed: value=1700 unit=rpm
